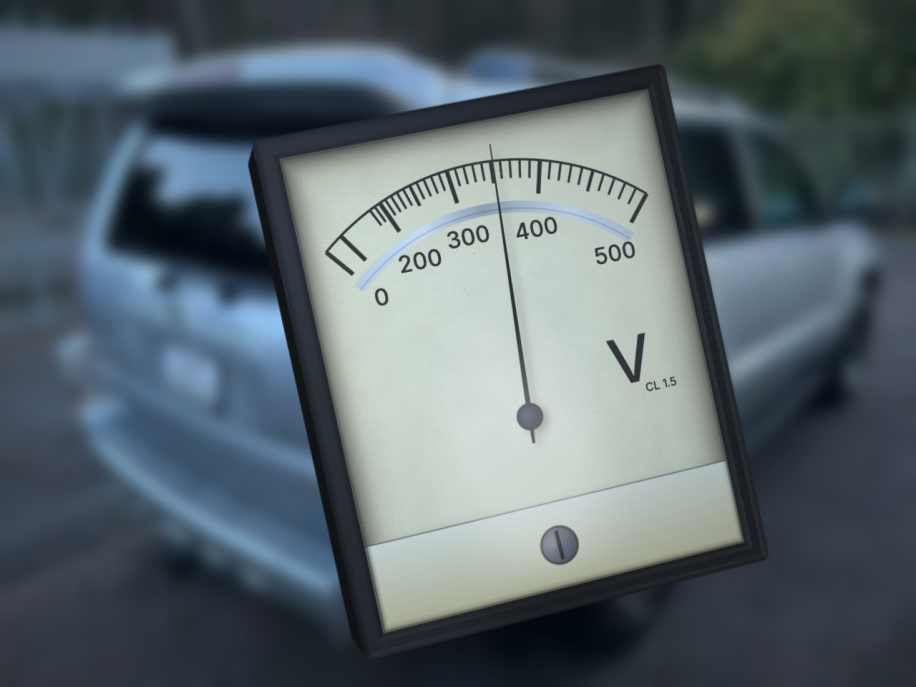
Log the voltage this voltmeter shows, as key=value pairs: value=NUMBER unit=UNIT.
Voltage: value=350 unit=V
